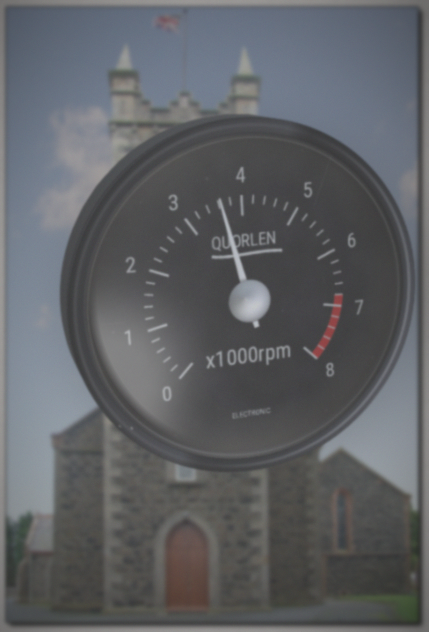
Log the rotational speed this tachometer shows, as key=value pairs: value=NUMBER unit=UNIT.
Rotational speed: value=3600 unit=rpm
